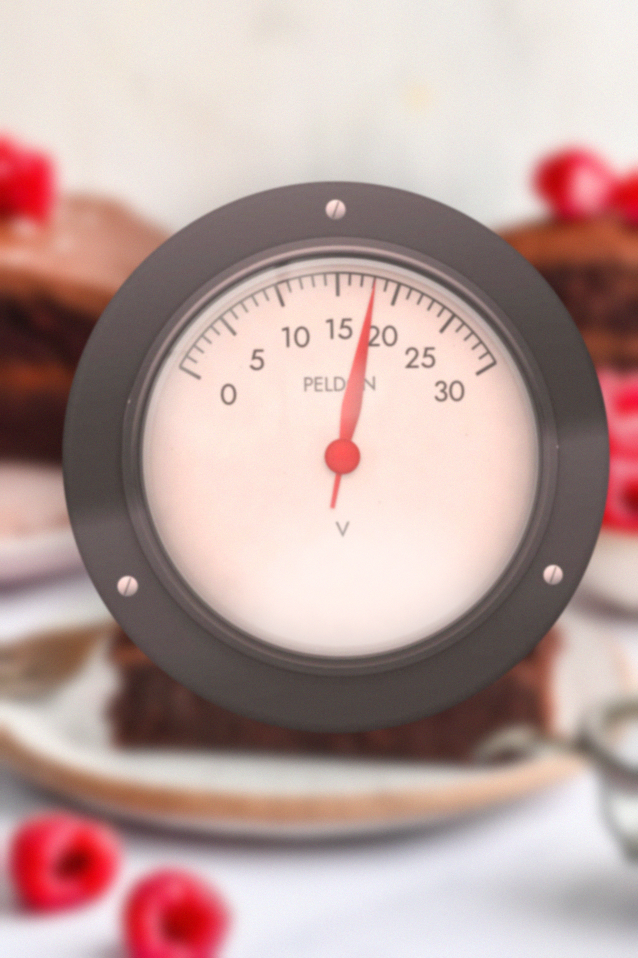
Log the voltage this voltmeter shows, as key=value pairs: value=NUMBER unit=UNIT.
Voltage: value=18 unit=V
